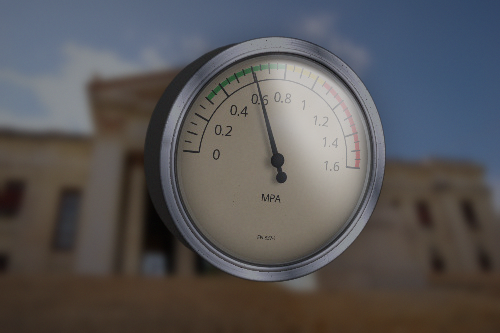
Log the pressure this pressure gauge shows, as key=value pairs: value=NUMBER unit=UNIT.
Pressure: value=0.6 unit=MPa
